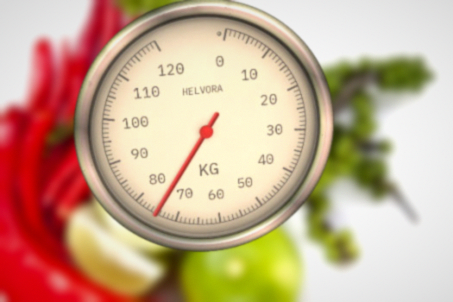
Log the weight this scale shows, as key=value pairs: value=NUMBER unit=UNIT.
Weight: value=75 unit=kg
